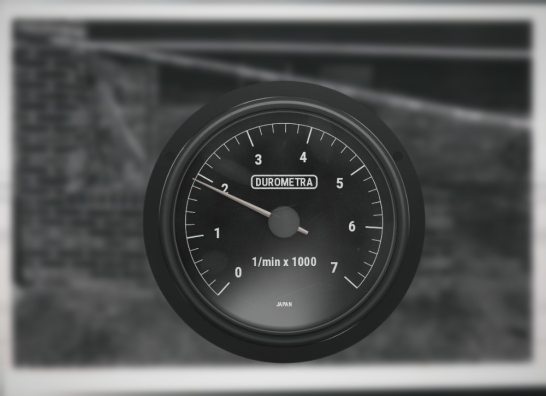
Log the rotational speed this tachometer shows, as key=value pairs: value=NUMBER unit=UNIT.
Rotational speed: value=1900 unit=rpm
